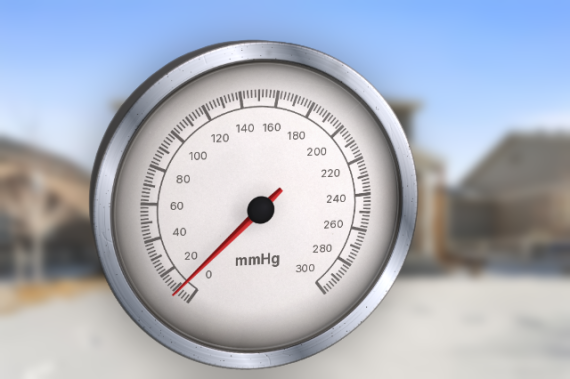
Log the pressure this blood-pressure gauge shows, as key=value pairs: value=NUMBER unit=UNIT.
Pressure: value=10 unit=mmHg
